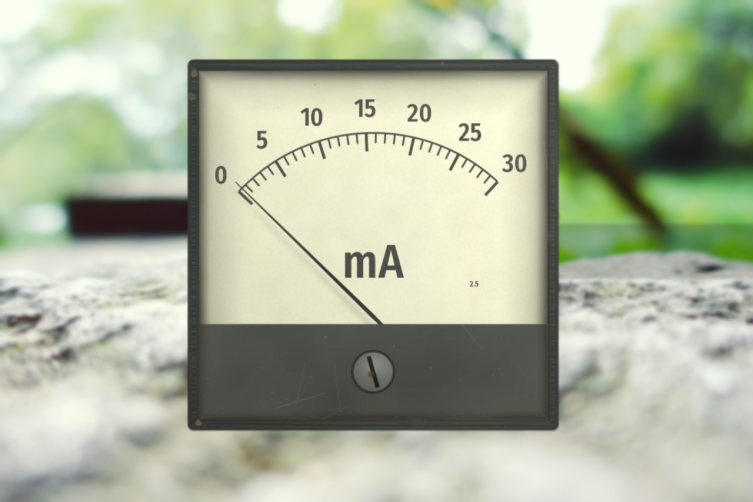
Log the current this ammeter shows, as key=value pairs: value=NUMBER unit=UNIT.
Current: value=0.5 unit=mA
